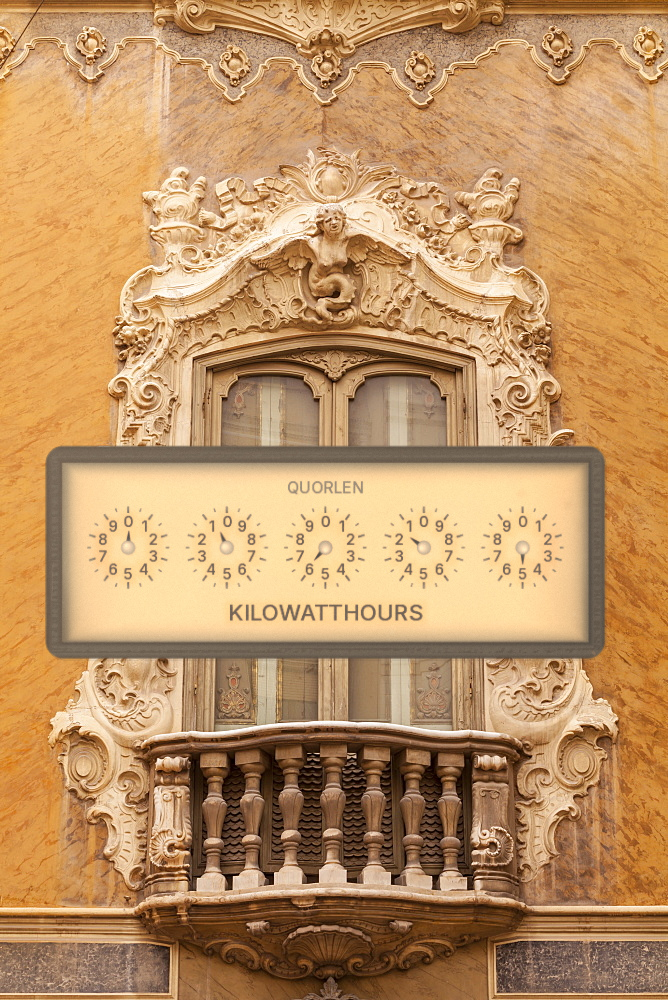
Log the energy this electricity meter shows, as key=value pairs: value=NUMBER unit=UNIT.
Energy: value=615 unit=kWh
